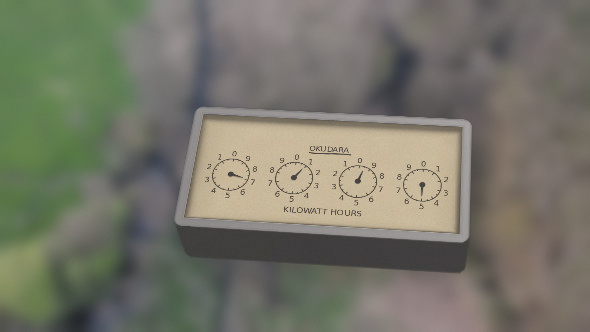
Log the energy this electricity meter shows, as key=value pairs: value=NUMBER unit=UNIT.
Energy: value=7095 unit=kWh
